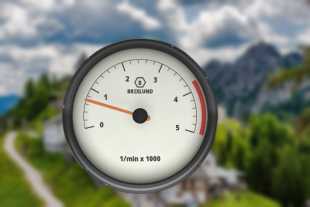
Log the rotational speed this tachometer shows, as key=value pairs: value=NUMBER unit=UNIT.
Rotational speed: value=700 unit=rpm
